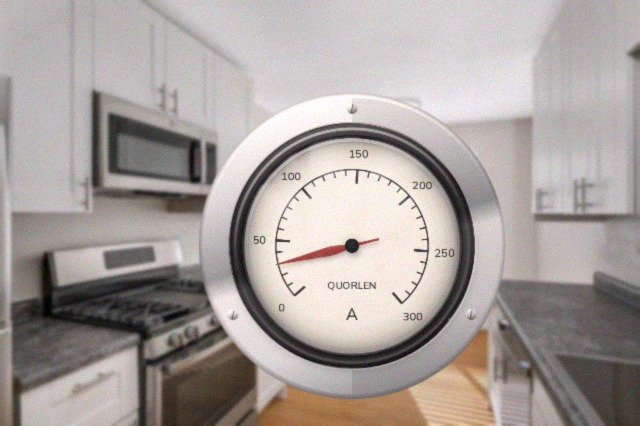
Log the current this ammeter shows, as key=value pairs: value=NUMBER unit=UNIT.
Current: value=30 unit=A
